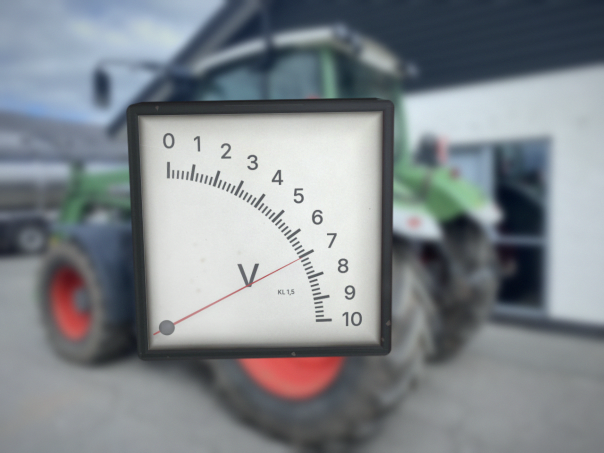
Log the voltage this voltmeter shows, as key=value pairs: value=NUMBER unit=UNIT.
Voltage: value=7 unit=V
